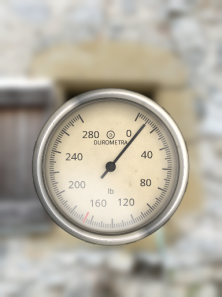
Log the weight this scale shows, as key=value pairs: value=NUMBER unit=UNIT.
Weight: value=10 unit=lb
